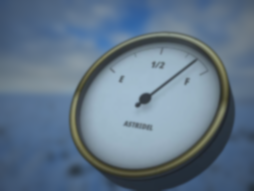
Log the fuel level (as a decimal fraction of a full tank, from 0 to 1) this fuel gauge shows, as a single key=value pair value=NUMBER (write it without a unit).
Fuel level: value=0.875
